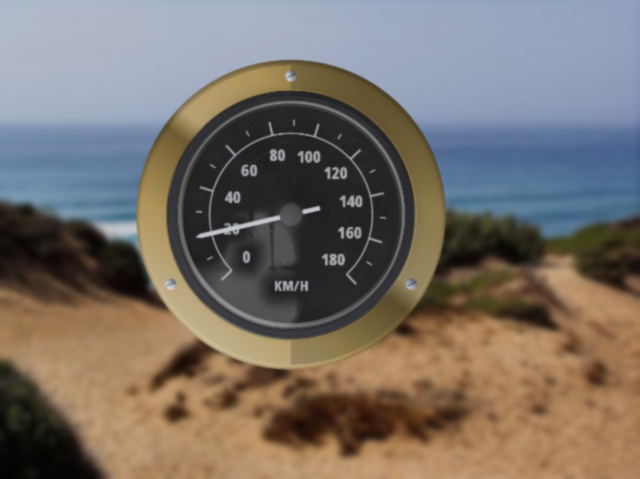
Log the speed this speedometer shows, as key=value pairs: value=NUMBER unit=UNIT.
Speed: value=20 unit=km/h
